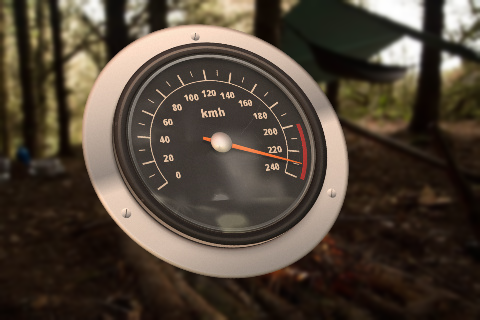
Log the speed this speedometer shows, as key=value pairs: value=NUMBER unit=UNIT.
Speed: value=230 unit=km/h
